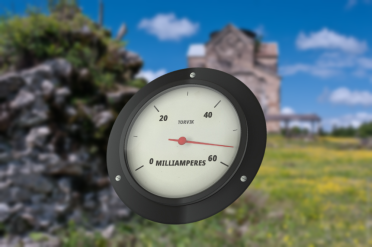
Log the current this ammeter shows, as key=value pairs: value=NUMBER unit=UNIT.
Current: value=55 unit=mA
